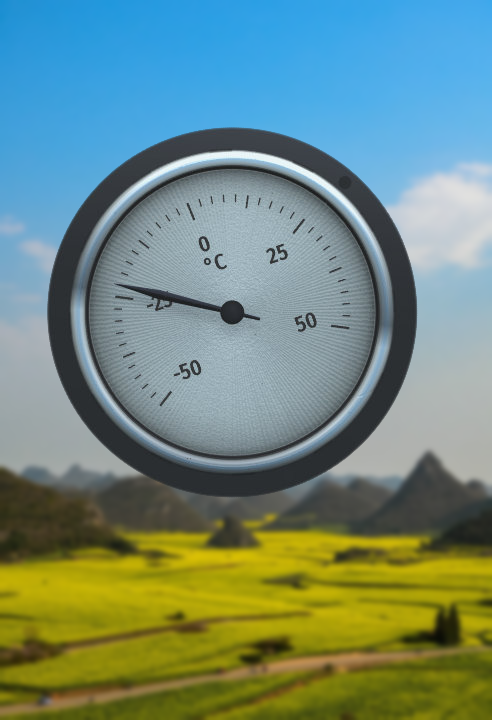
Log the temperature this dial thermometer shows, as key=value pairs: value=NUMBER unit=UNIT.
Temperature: value=-22.5 unit=°C
